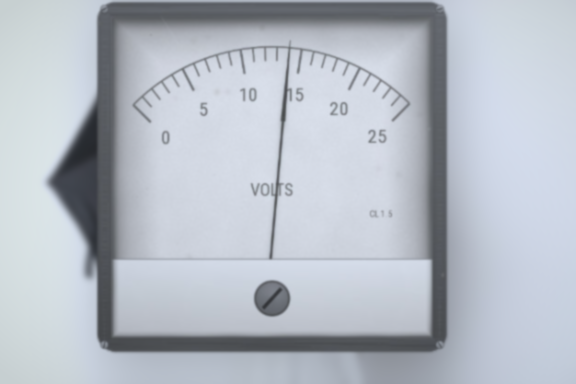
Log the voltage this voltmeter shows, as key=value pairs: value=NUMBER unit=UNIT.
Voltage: value=14 unit=V
